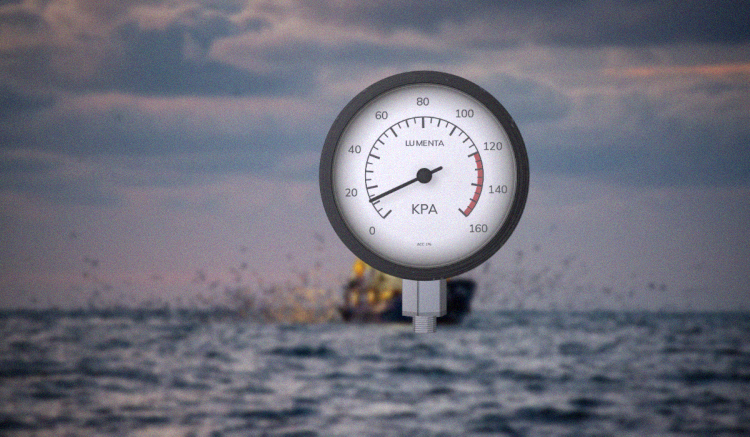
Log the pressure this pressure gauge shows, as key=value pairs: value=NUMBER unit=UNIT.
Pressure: value=12.5 unit=kPa
